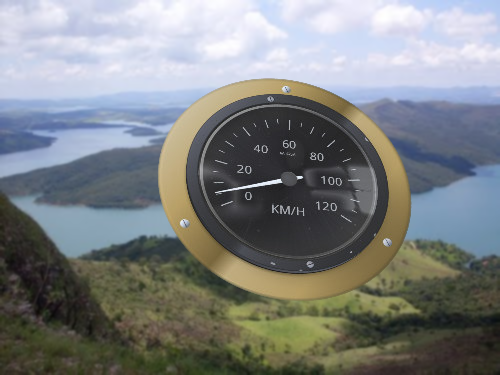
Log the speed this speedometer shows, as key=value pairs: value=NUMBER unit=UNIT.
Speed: value=5 unit=km/h
